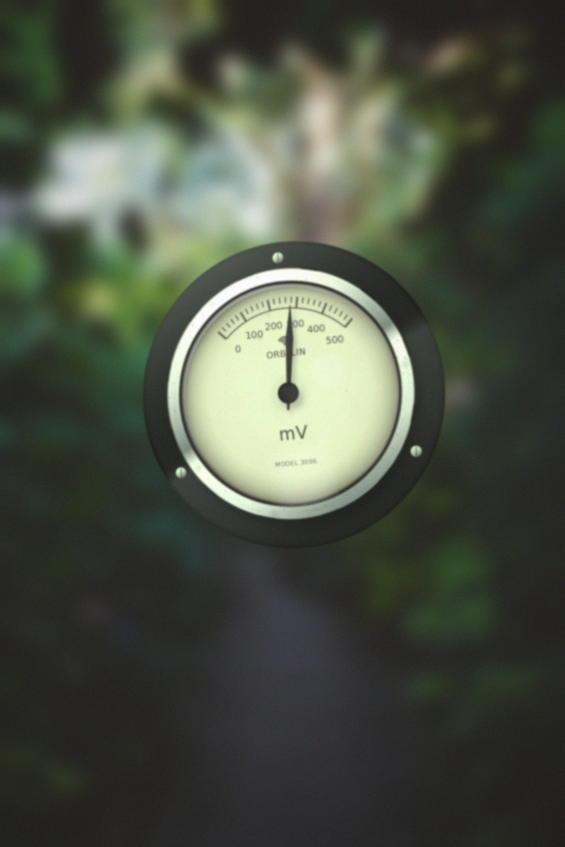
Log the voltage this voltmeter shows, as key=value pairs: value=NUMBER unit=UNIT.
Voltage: value=280 unit=mV
